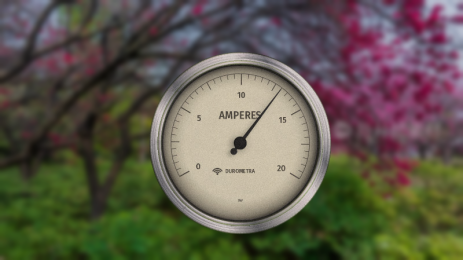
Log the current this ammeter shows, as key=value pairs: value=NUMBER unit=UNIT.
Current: value=13 unit=A
